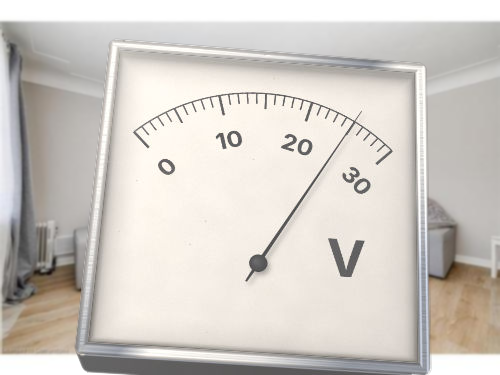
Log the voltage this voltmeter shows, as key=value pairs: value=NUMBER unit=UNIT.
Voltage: value=25 unit=V
